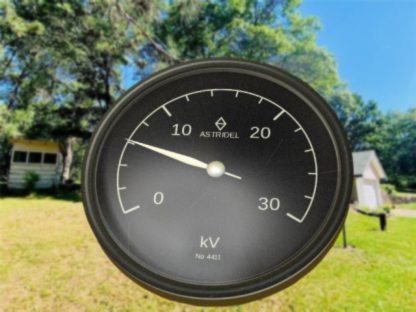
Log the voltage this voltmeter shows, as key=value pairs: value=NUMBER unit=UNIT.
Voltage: value=6 unit=kV
